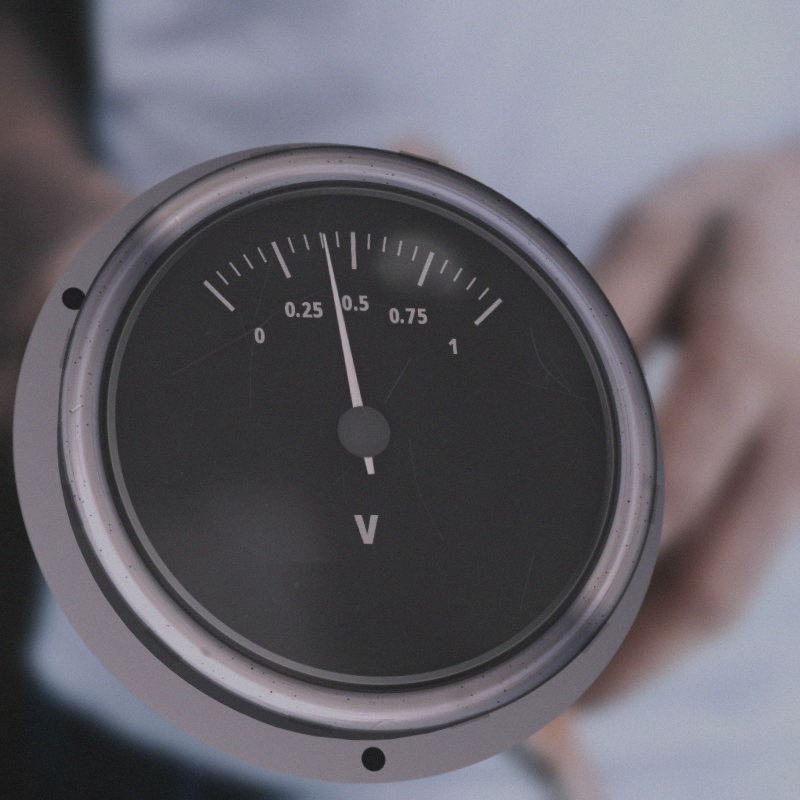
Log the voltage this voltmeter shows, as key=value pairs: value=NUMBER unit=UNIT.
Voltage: value=0.4 unit=V
